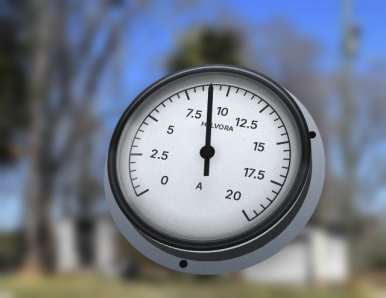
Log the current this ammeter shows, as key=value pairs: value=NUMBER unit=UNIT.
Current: value=9 unit=A
